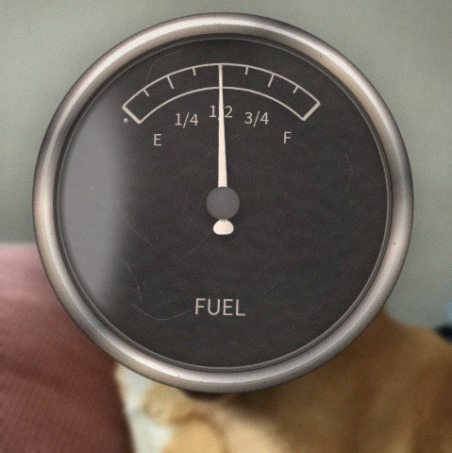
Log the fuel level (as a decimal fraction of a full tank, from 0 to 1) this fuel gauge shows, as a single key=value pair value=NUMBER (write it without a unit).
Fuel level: value=0.5
